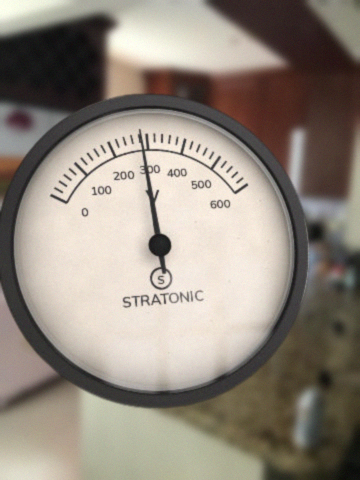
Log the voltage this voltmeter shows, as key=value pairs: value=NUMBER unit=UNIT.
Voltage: value=280 unit=V
